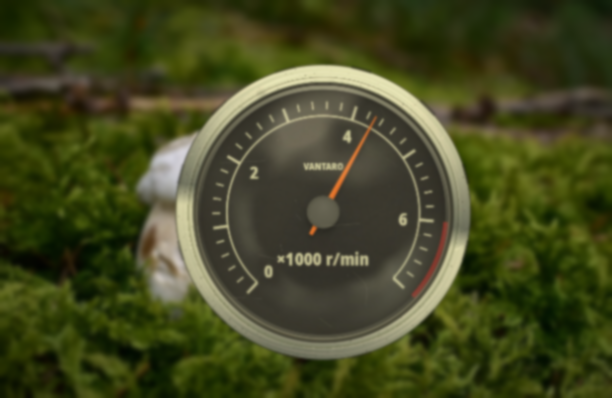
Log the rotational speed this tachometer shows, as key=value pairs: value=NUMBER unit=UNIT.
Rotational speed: value=4300 unit=rpm
